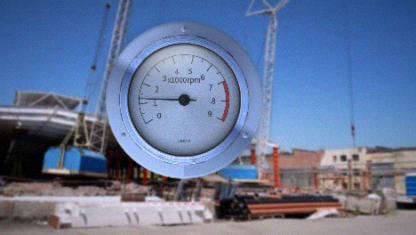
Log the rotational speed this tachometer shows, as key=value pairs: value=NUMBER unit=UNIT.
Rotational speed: value=1250 unit=rpm
